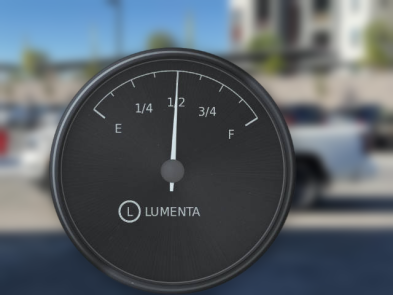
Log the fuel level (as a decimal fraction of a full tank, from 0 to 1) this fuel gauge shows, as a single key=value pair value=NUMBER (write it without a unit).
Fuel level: value=0.5
